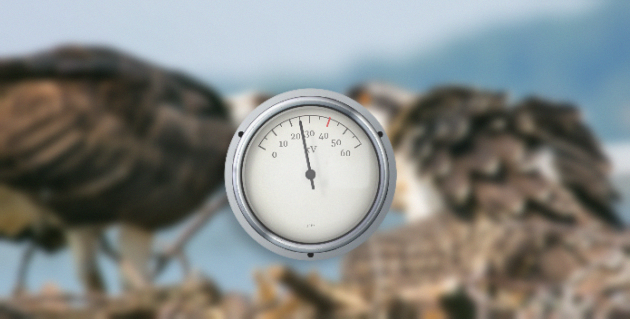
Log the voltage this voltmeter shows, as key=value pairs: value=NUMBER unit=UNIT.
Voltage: value=25 unit=kV
